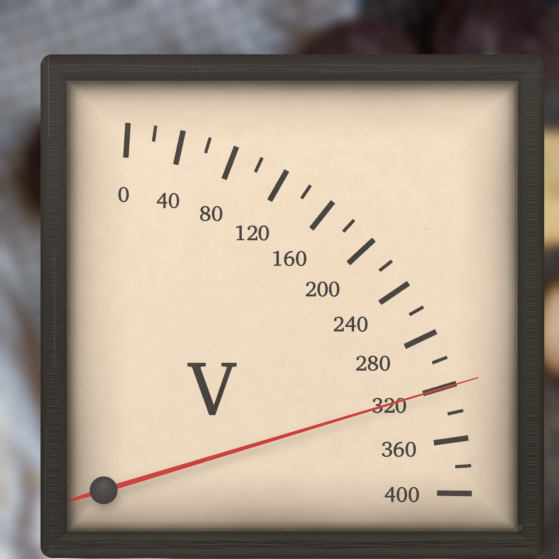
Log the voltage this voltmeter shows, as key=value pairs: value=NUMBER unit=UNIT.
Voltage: value=320 unit=V
